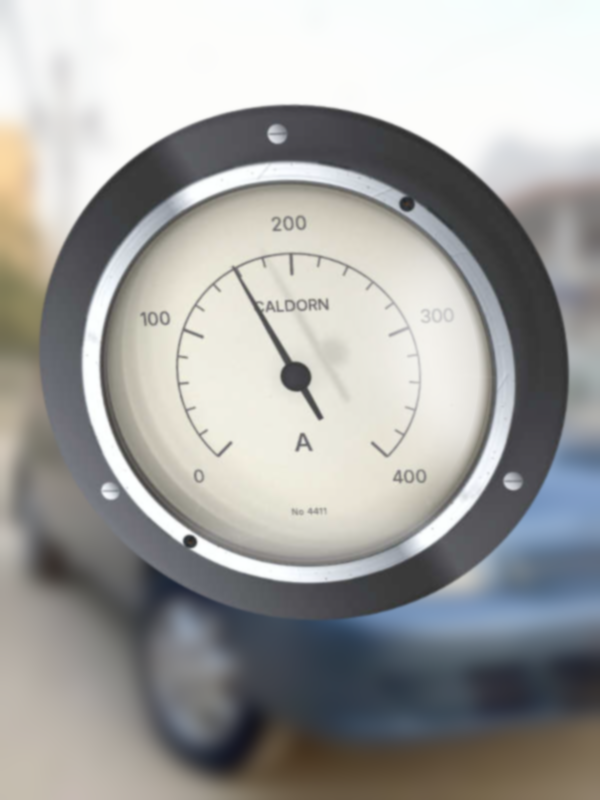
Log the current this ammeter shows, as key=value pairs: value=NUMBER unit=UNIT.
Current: value=160 unit=A
